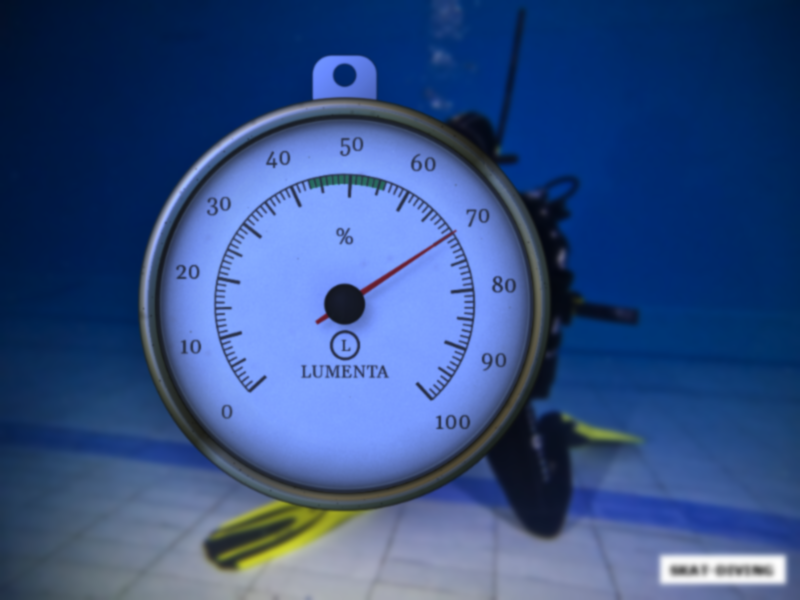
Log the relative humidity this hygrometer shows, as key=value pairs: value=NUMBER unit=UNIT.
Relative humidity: value=70 unit=%
